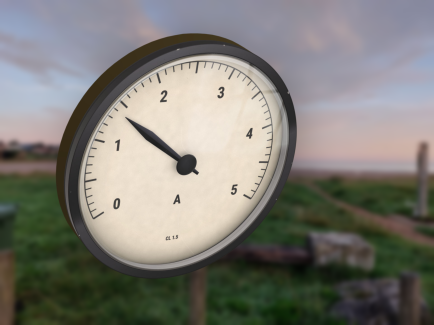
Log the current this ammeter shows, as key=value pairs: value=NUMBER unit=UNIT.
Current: value=1.4 unit=A
